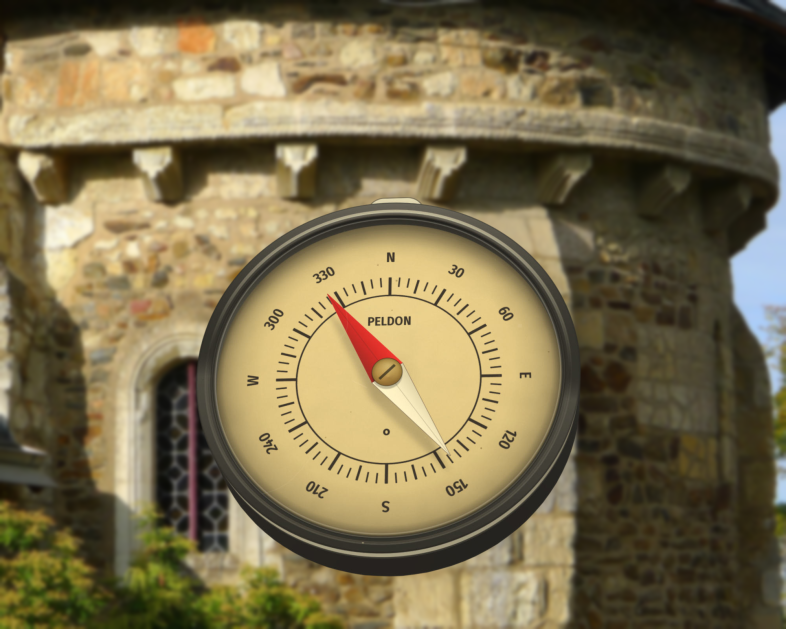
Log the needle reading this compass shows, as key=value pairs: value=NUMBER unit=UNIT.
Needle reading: value=325 unit=°
